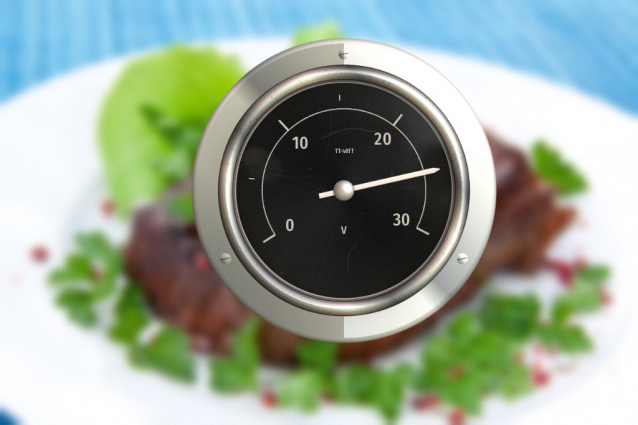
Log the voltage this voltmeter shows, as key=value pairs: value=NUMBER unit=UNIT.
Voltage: value=25 unit=V
